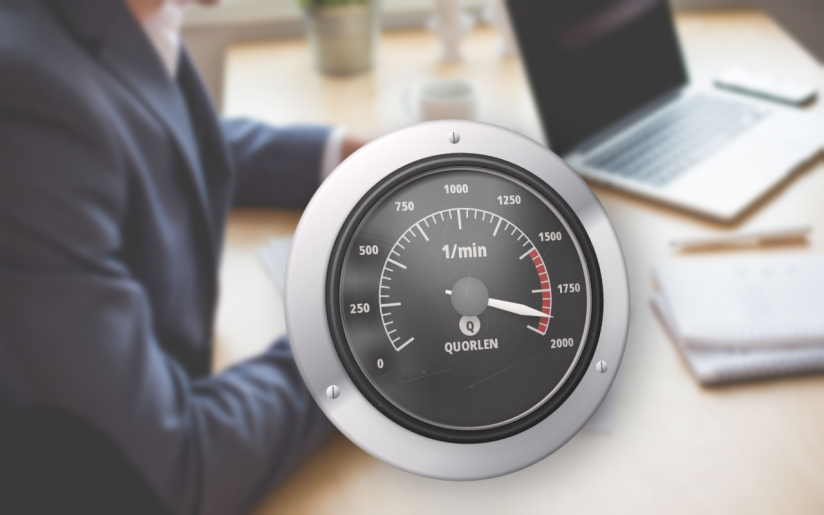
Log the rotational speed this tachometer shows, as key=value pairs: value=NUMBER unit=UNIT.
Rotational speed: value=1900 unit=rpm
